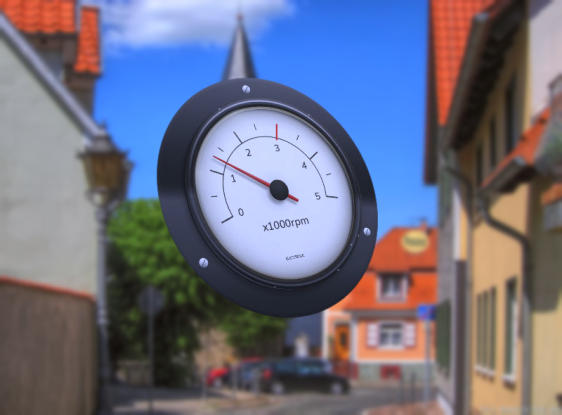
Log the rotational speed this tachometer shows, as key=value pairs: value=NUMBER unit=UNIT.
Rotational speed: value=1250 unit=rpm
